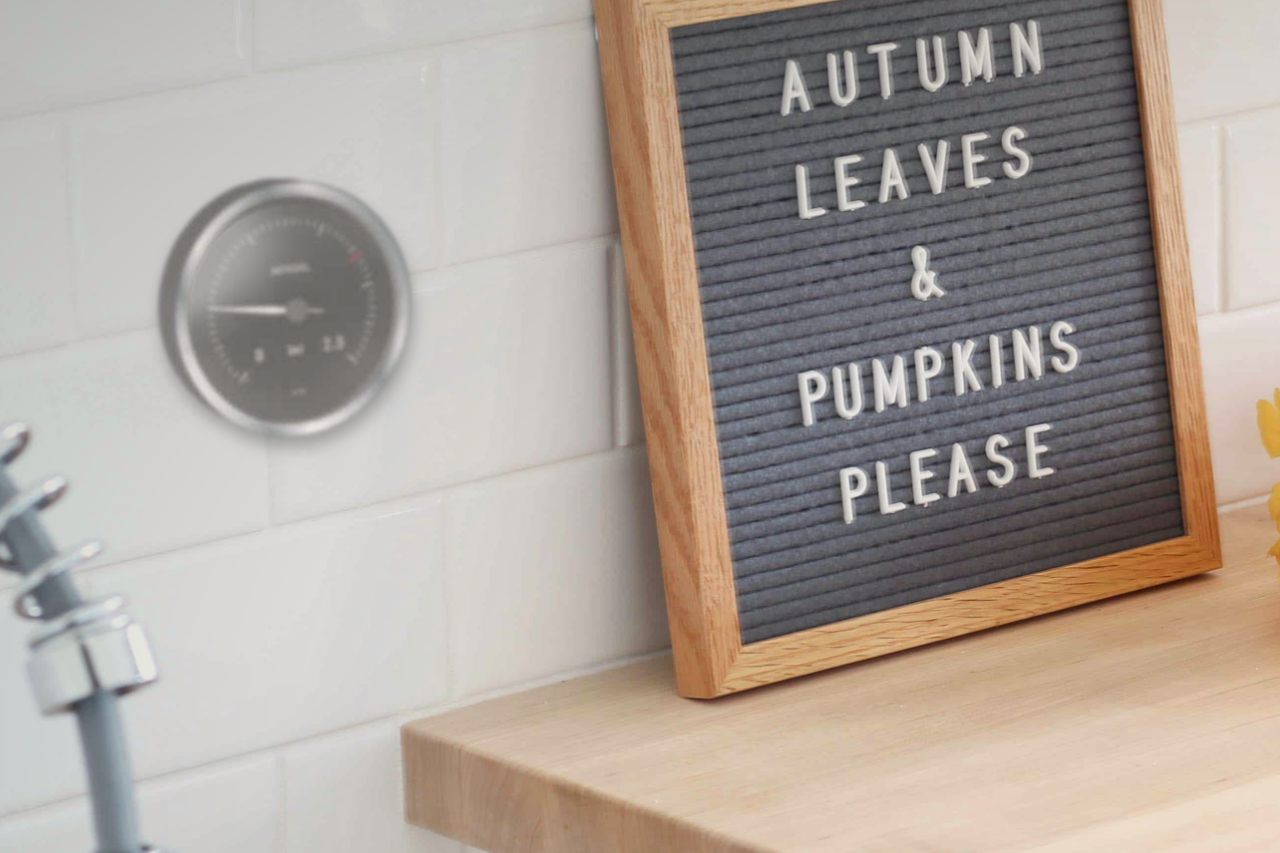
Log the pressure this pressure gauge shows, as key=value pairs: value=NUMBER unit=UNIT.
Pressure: value=0.5 unit=bar
